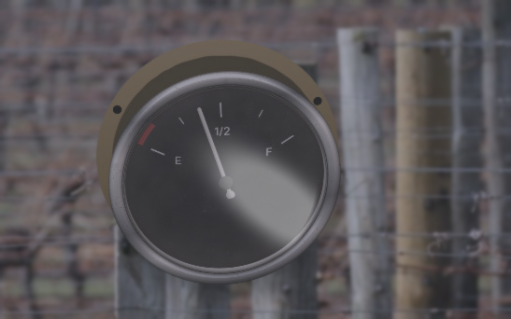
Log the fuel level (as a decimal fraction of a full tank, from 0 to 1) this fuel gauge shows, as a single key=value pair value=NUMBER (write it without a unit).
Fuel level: value=0.375
